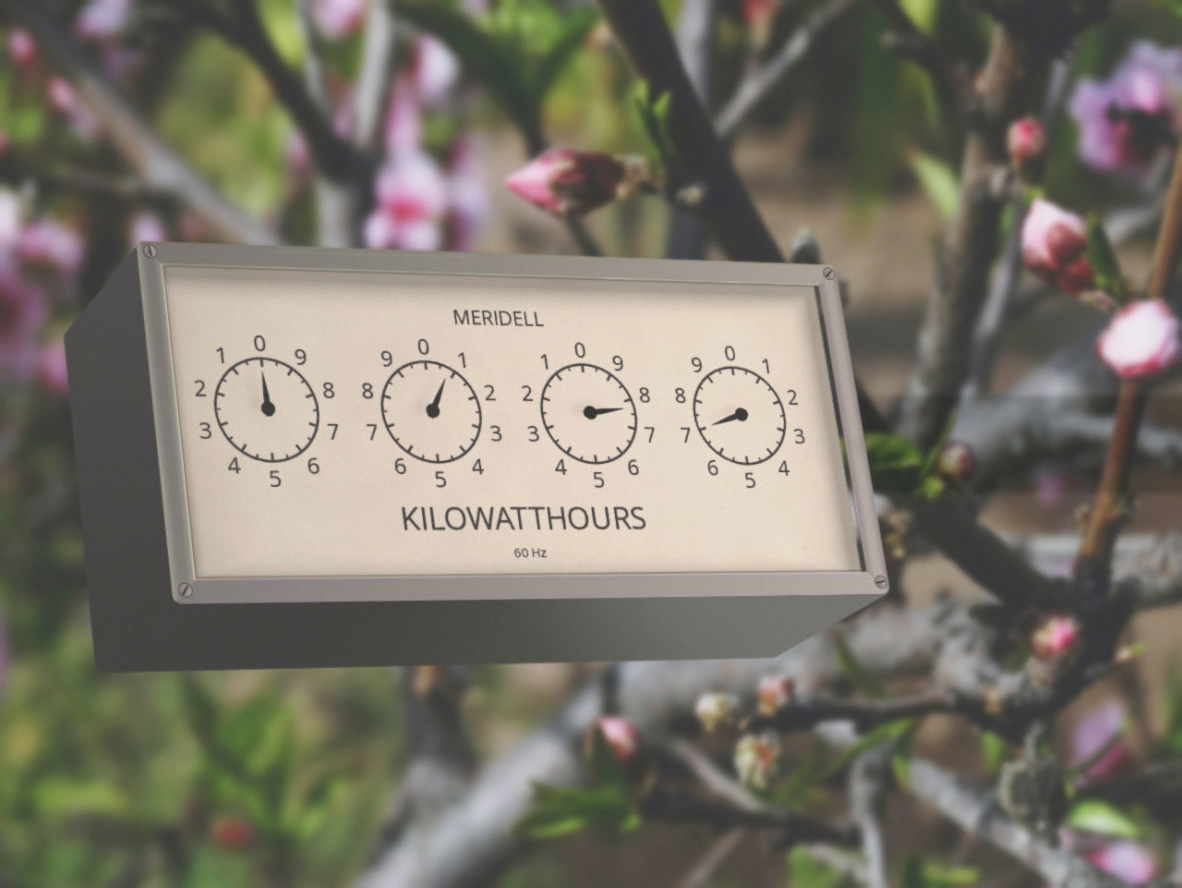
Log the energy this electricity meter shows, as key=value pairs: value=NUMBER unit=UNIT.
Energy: value=77 unit=kWh
